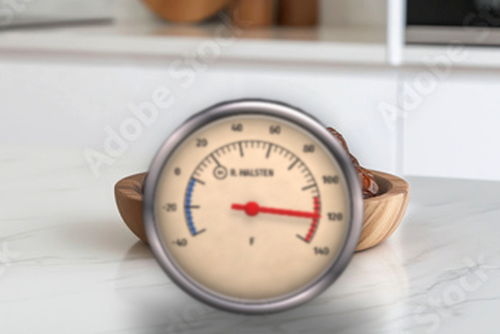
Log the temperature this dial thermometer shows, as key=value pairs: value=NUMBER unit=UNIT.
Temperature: value=120 unit=°F
